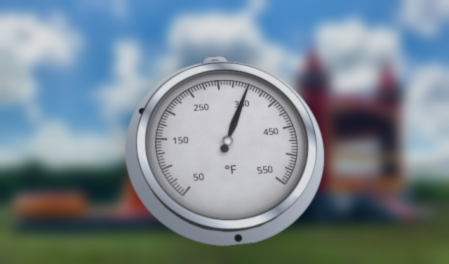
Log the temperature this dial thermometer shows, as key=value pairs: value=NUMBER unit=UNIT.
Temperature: value=350 unit=°F
